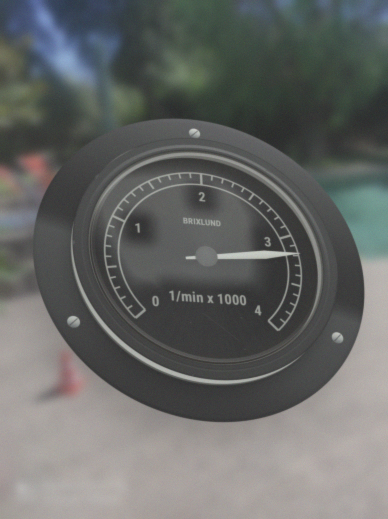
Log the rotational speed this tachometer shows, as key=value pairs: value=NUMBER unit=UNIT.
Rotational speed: value=3200 unit=rpm
